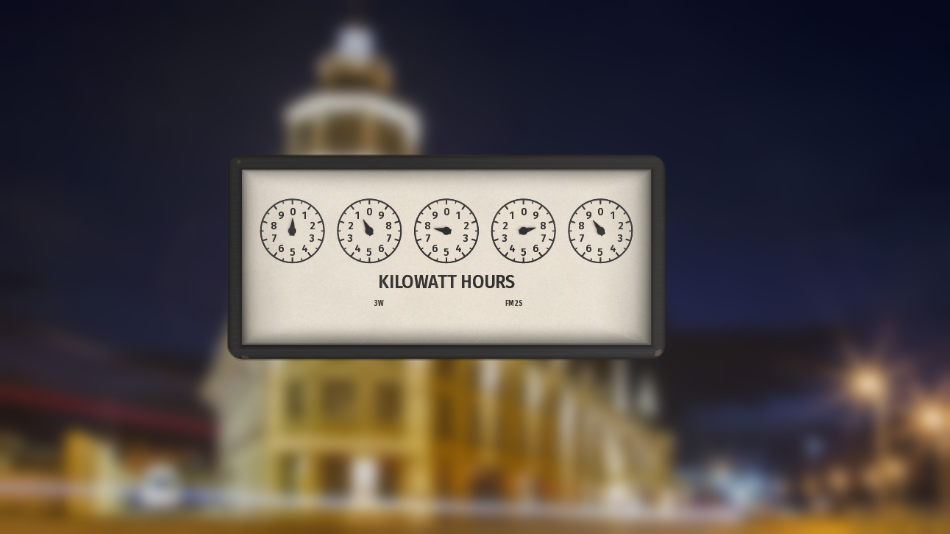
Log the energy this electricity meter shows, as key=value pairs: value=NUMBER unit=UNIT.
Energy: value=779 unit=kWh
